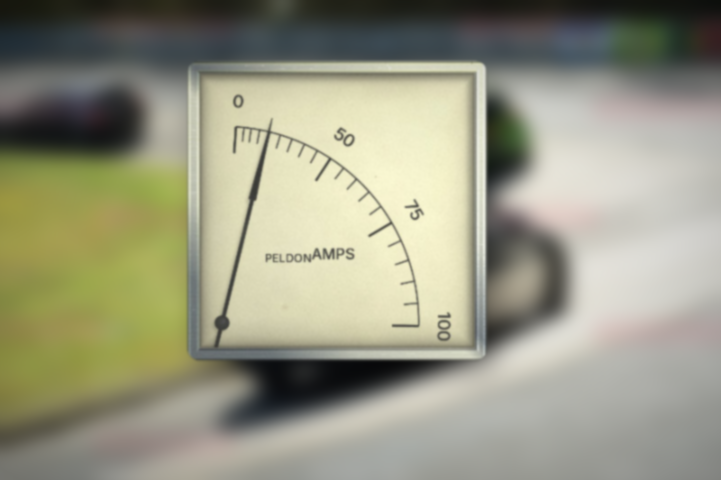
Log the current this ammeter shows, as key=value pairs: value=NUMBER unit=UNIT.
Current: value=25 unit=A
